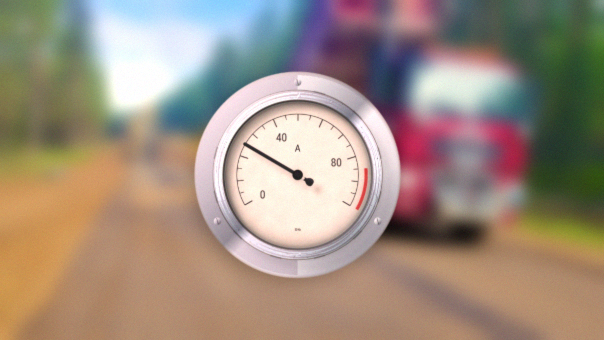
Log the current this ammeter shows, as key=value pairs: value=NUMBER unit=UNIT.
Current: value=25 unit=A
